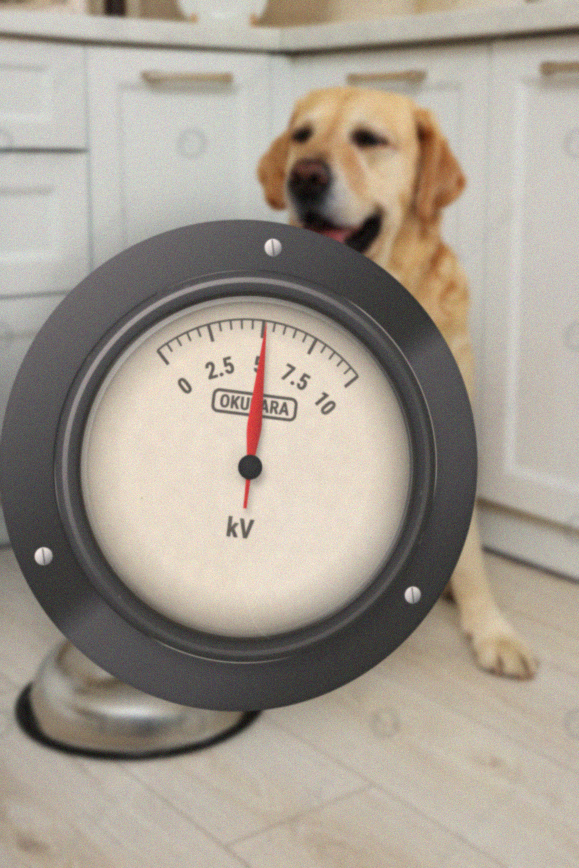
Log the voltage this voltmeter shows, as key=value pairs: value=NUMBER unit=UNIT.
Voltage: value=5 unit=kV
